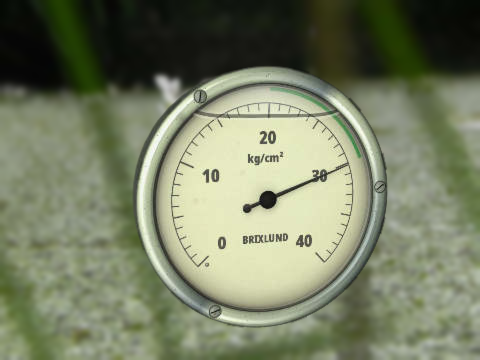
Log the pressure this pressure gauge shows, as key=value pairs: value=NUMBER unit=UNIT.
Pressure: value=30 unit=kg/cm²
